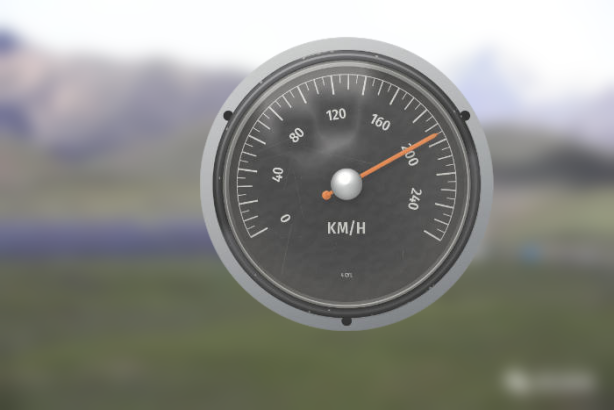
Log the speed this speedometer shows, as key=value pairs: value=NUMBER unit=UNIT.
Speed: value=195 unit=km/h
